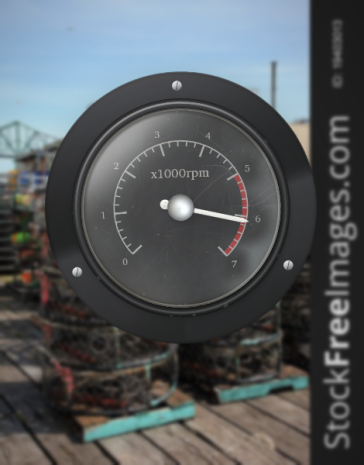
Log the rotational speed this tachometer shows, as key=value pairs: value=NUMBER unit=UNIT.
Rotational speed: value=6100 unit=rpm
